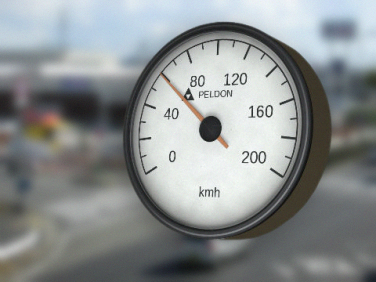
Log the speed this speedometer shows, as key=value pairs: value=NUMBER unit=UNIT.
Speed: value=60 unit=km/h
